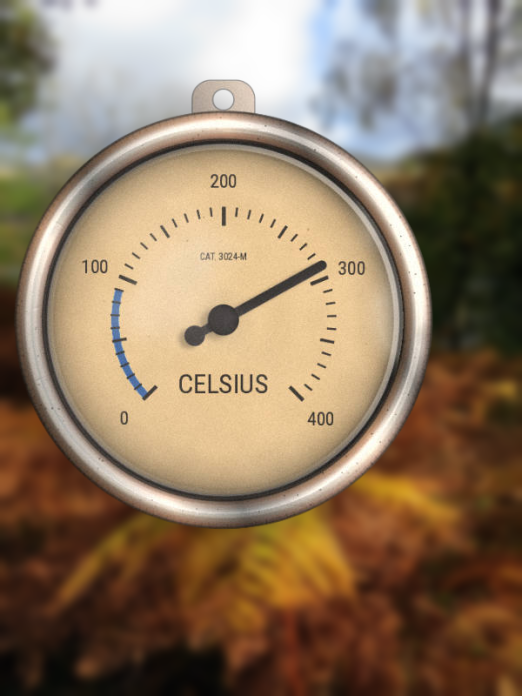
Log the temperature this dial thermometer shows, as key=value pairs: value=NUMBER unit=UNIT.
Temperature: value=290 unit=°C
